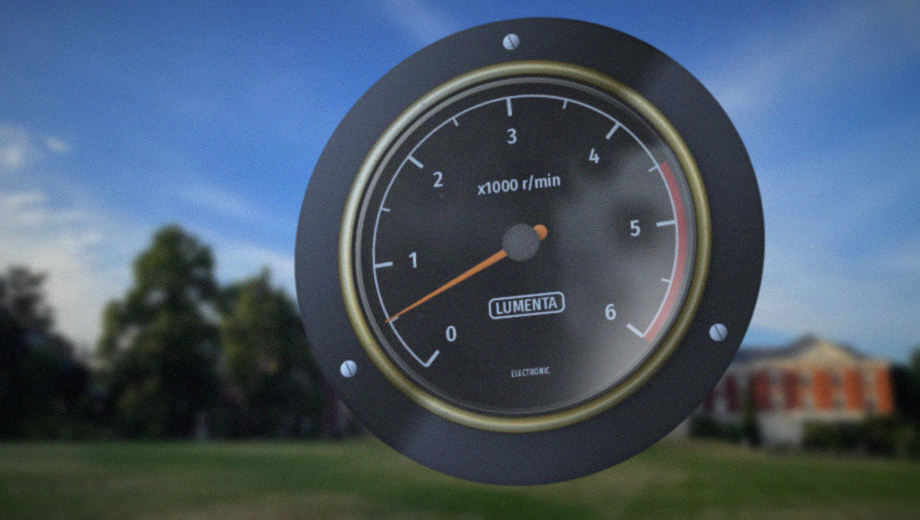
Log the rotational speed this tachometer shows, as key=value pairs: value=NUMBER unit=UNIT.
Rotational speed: value=500 unit=rpm
